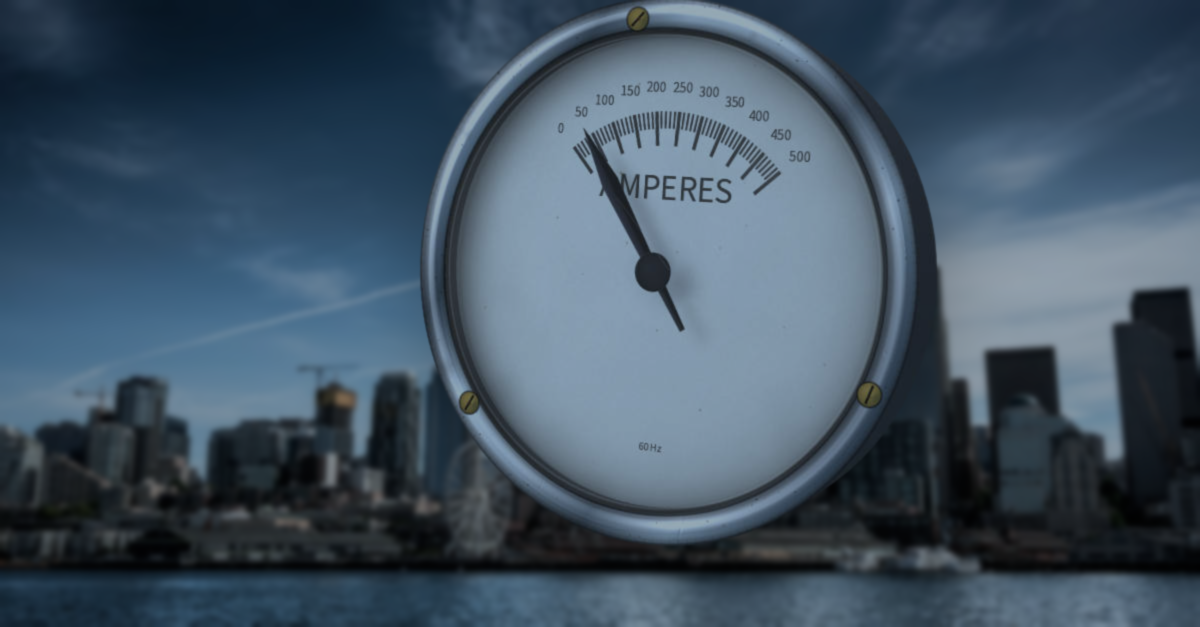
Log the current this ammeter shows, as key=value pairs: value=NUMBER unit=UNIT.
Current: value=50 unit=A
